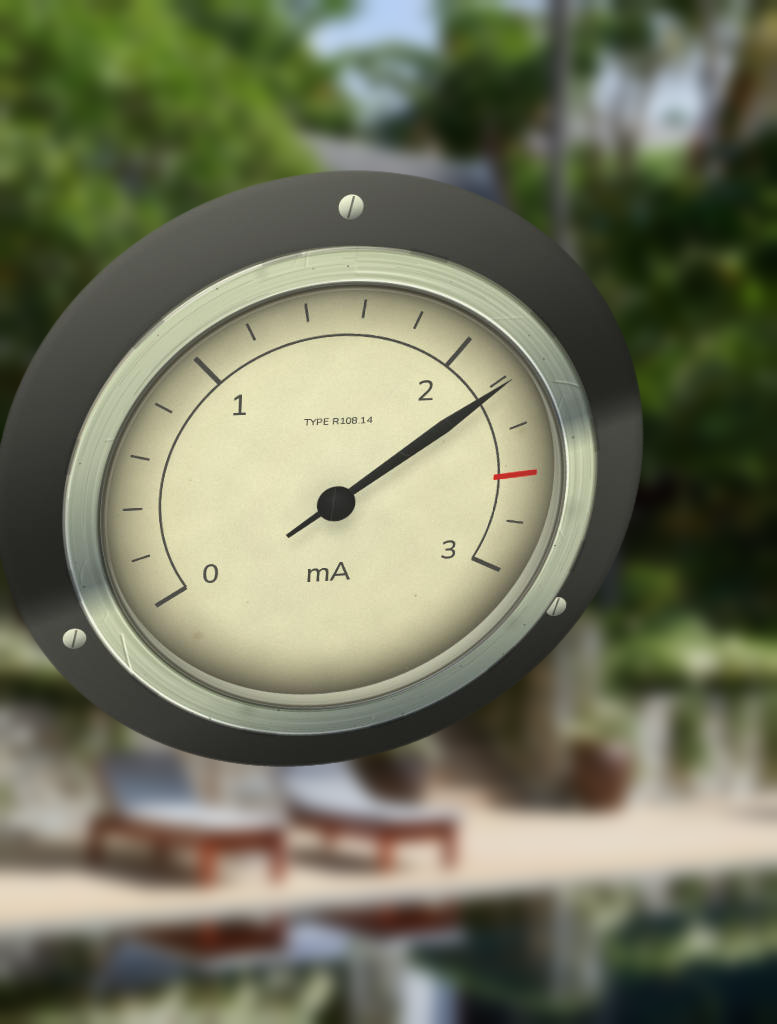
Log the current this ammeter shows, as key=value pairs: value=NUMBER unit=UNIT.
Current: value=2.2 unit=mA
